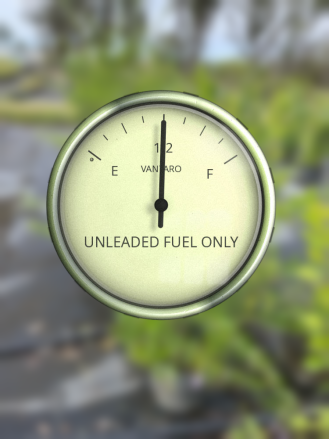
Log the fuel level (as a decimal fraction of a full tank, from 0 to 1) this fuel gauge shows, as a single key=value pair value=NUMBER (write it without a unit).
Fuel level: value=0.5
